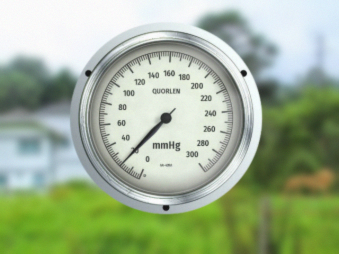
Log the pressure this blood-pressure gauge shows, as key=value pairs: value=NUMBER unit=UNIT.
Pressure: value=20 unit=mmHg
